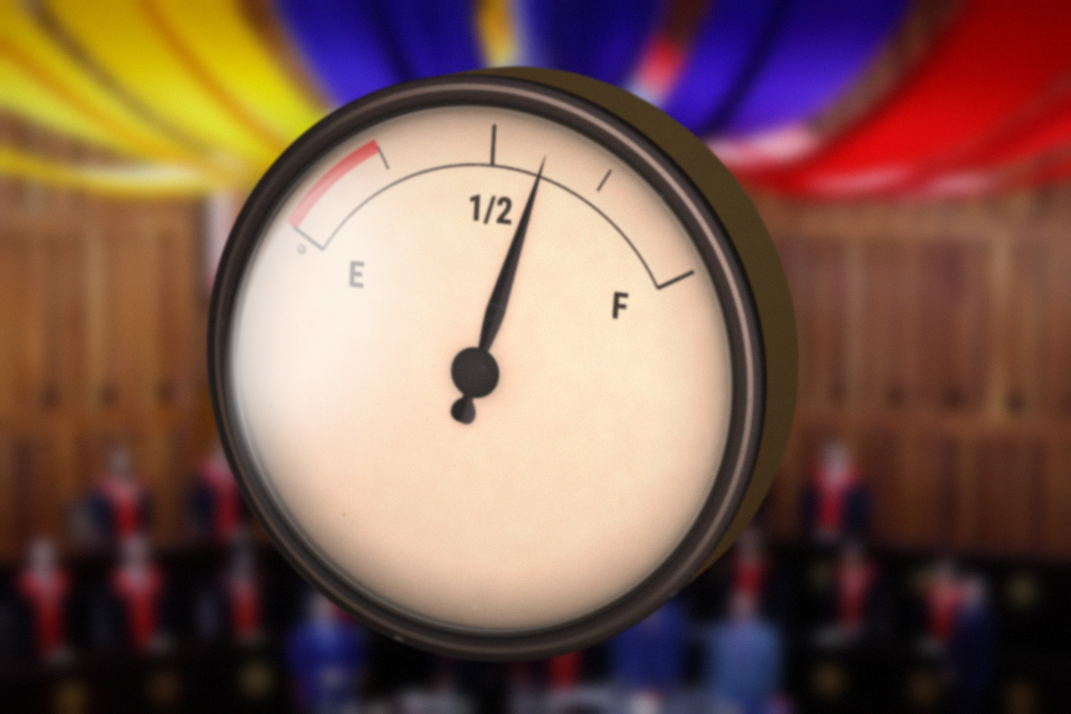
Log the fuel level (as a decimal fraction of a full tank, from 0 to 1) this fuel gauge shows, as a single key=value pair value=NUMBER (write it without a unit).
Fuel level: value=0.625
